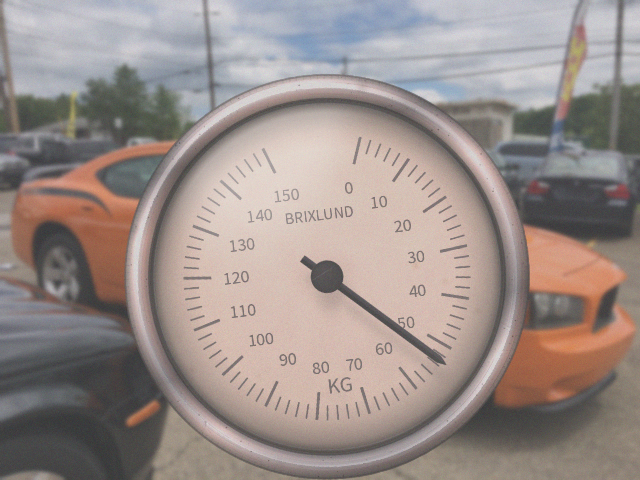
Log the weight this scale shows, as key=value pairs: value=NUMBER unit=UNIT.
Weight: value=53 unit=kg
